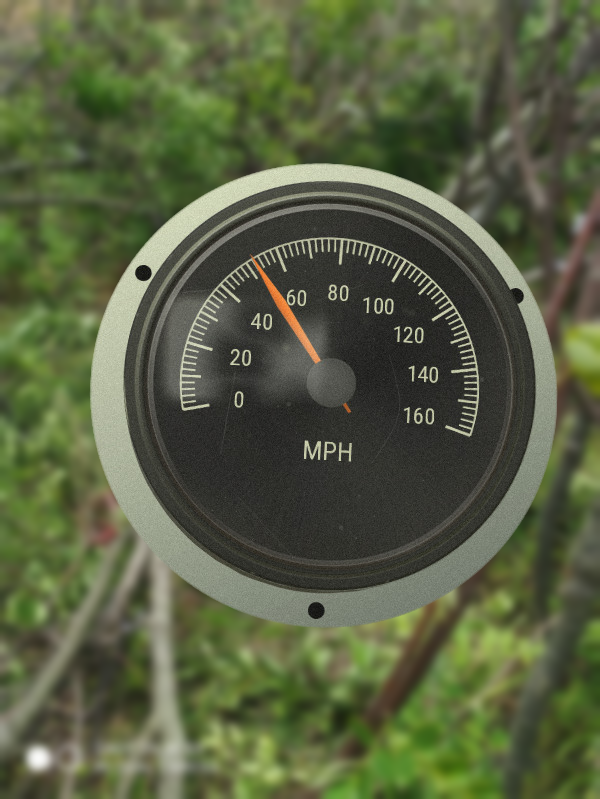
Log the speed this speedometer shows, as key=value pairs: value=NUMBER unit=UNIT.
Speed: value=52 unit=mph
